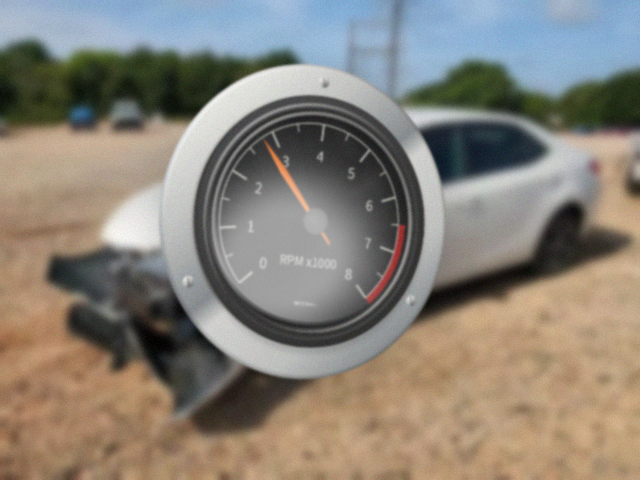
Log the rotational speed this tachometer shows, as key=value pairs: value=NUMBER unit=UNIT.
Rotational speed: value=2750 unit=rpm
